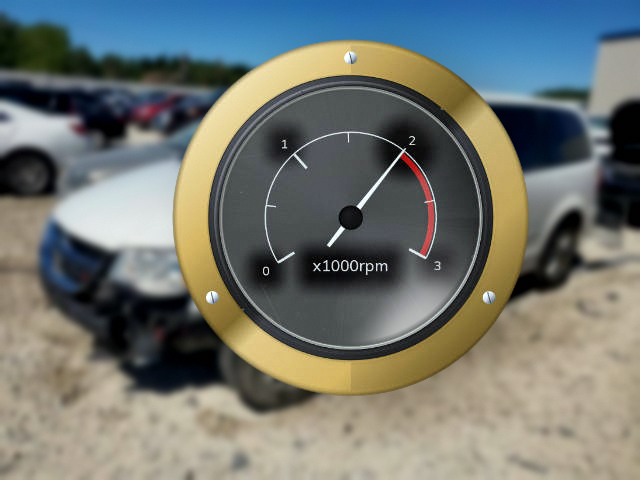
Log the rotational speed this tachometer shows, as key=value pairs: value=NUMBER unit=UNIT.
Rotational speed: value=2000 unit=rpm
